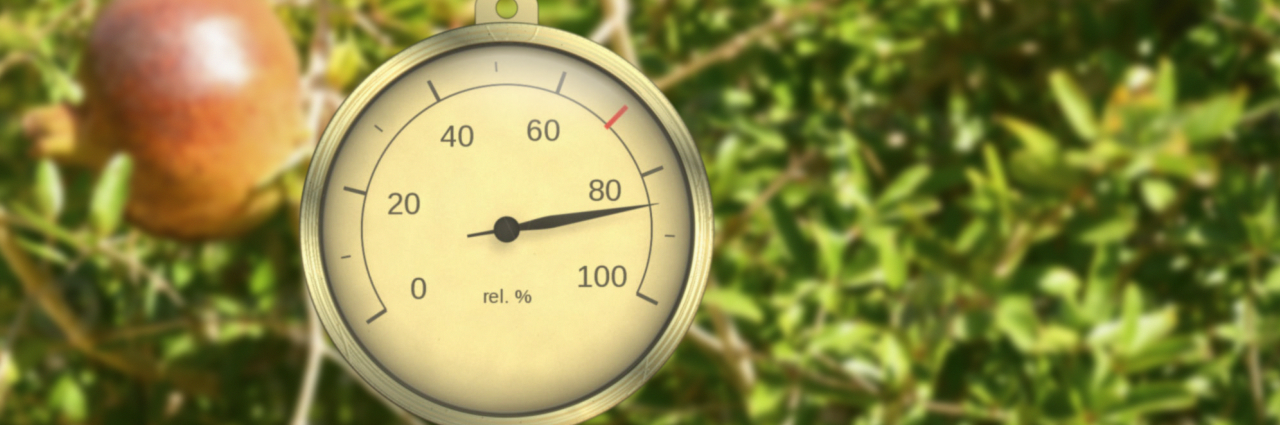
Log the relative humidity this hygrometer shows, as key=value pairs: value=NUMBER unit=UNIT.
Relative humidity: value=85 unit=%
